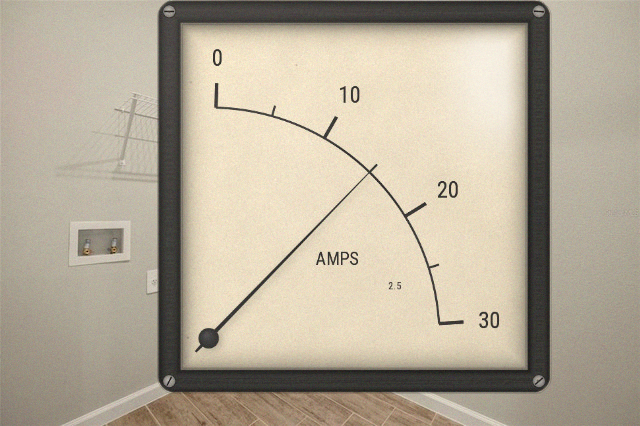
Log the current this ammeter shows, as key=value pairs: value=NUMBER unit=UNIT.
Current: value=15 unit=A
